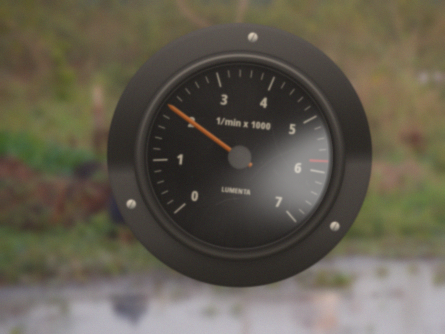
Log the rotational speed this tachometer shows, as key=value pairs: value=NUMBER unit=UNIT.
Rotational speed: value=2000 unit=rpm
